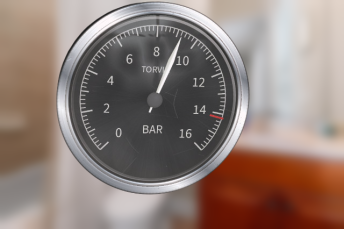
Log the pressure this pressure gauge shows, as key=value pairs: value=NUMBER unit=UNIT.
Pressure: value=9.2 unit=bar
